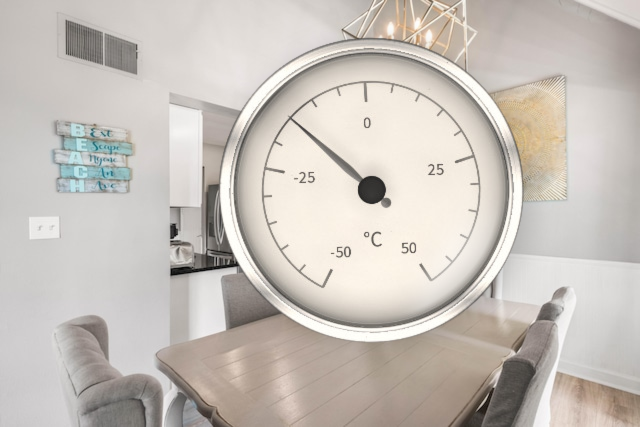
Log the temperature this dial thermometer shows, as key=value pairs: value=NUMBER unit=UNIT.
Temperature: value=-15 unit=°C
